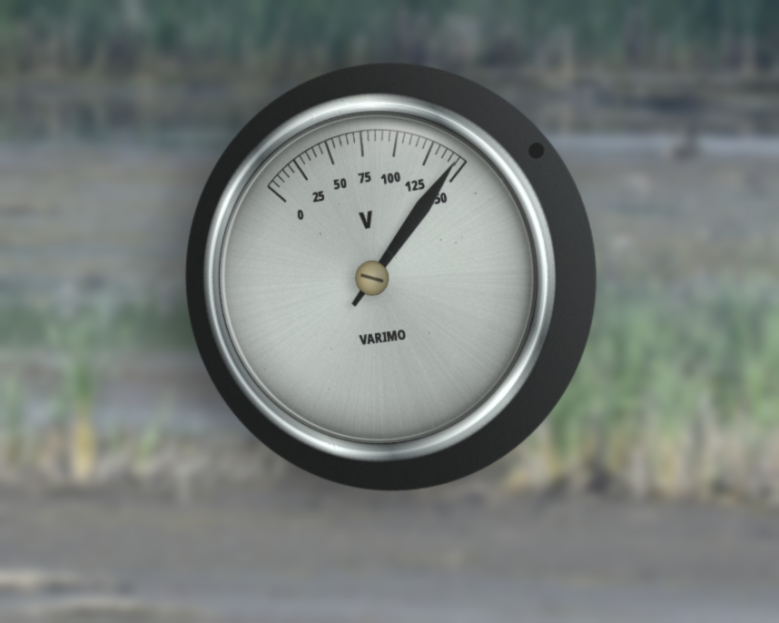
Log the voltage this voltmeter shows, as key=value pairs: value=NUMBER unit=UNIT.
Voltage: value=145 unit=V
